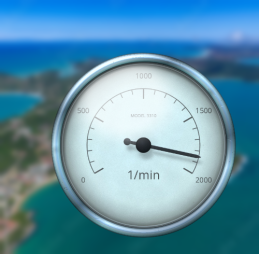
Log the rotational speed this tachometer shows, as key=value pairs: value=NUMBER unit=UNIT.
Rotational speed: value=1850 unit=rpm
